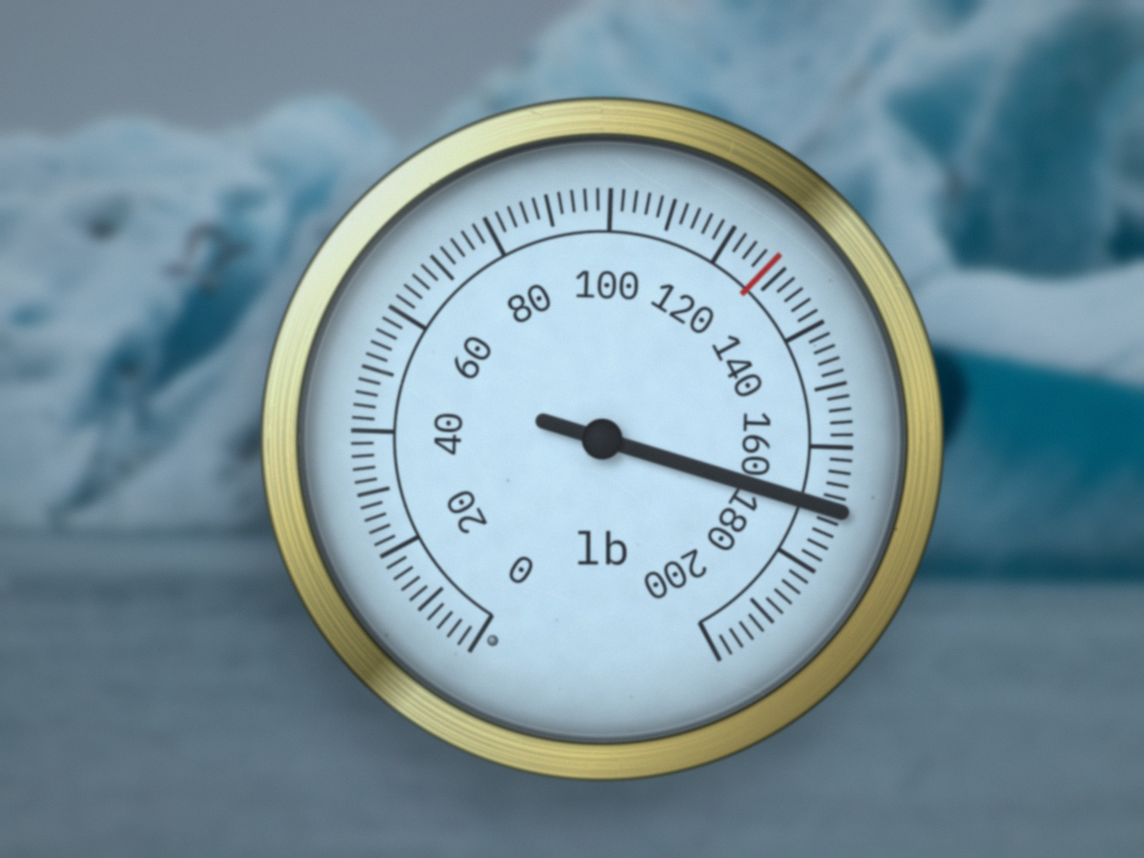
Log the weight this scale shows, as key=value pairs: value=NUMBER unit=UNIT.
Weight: value=170 unit=lb
